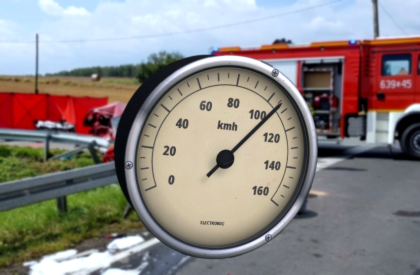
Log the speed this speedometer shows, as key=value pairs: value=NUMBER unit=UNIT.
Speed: value=105 unit=km/h
